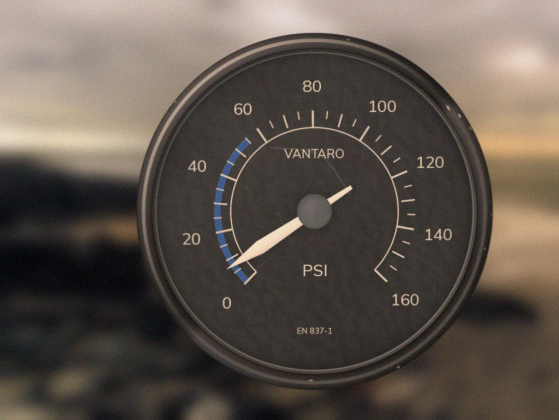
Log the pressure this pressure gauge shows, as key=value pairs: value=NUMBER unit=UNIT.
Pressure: value=7.5 unit=psi
